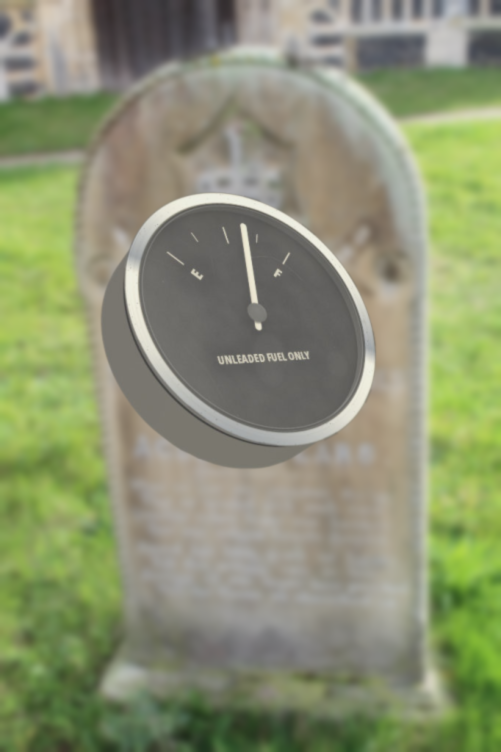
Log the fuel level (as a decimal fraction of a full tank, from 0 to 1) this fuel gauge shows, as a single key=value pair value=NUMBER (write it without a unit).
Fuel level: value=0.625
